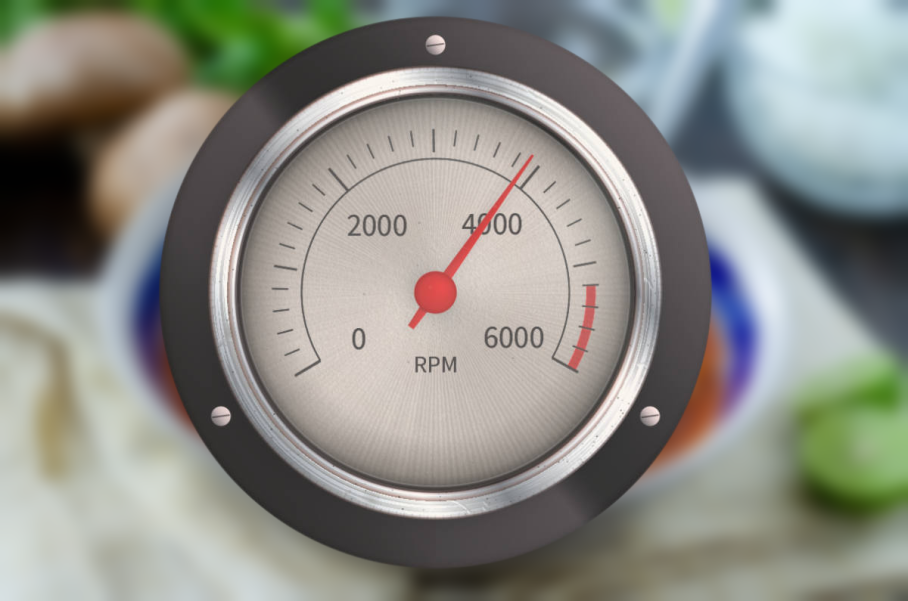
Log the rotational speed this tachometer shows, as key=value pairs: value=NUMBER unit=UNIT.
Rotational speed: value=3900 unit=rpm
